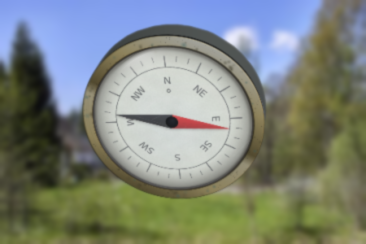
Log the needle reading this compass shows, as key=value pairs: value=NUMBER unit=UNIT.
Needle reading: value=100 unit=°
